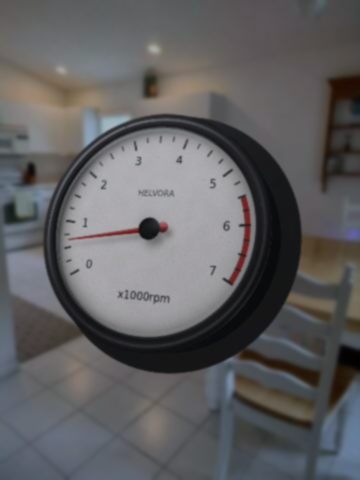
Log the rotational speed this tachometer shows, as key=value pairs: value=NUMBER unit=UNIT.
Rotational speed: value=625 unit=rpm
